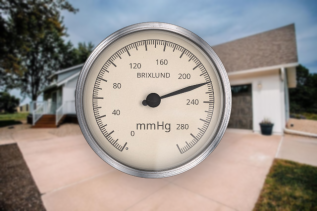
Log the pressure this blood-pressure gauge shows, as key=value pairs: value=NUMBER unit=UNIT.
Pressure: value=220 unit=mmHg
